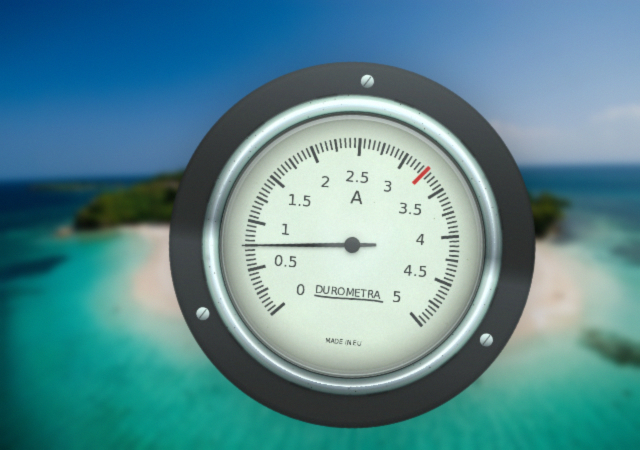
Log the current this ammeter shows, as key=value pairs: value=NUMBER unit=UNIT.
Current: value=0.75 unit=A
